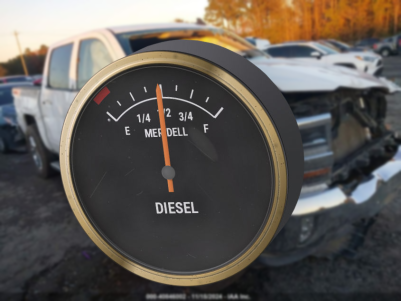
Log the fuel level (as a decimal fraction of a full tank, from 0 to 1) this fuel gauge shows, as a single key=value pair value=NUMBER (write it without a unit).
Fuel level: value=0.5
